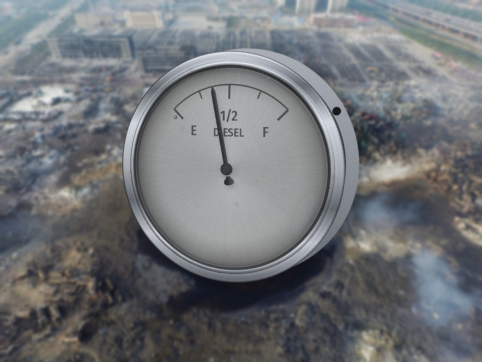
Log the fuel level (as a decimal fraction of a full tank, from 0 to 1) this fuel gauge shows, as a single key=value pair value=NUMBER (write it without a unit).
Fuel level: value=0.375
